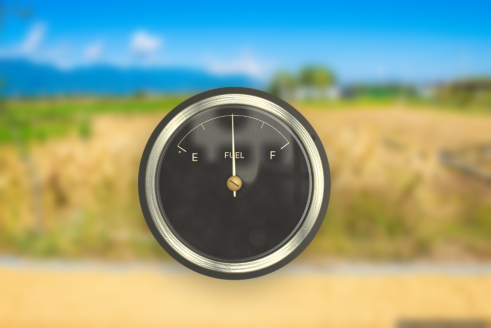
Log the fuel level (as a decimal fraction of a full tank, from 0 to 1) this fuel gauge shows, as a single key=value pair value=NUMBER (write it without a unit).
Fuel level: value=0.5
